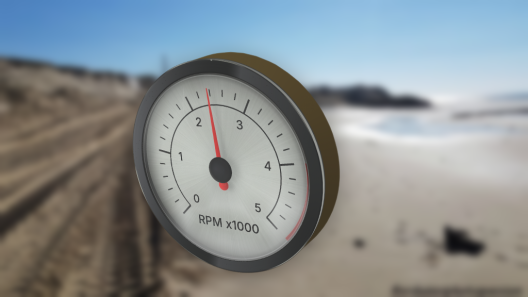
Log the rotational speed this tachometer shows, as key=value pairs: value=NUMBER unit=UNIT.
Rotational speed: value=2400 unit=rpm
